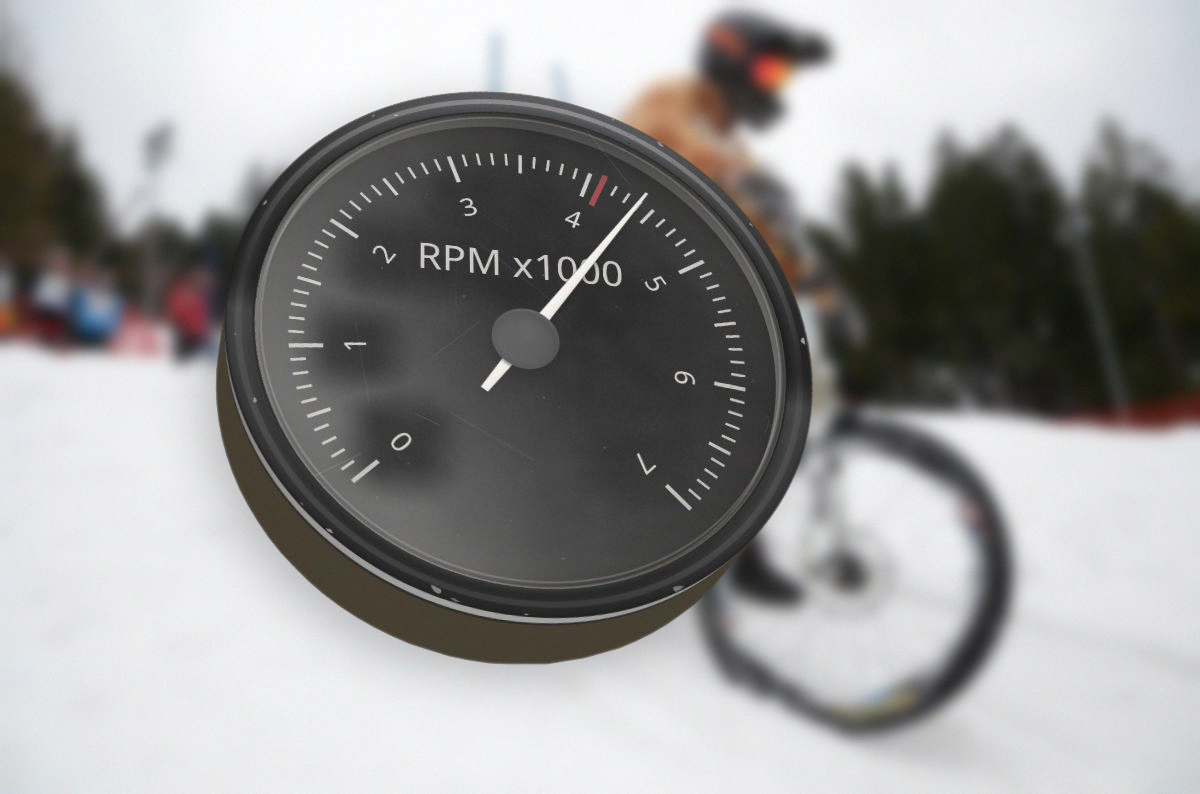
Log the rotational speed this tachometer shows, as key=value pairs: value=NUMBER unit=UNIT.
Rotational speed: value=4400 unit=rpm
